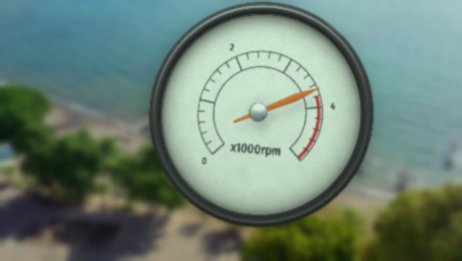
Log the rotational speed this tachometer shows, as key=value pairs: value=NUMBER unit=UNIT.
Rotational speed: value=3700 unit=rpm
